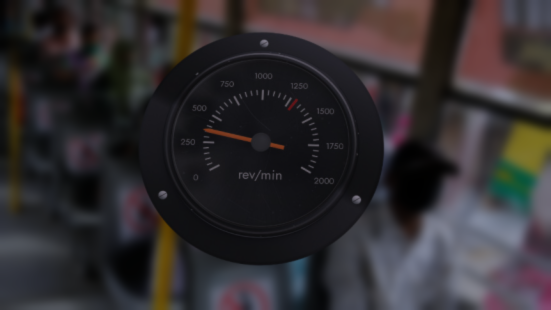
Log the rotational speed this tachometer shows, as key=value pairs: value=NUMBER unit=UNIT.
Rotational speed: value=350 unit=rpm
